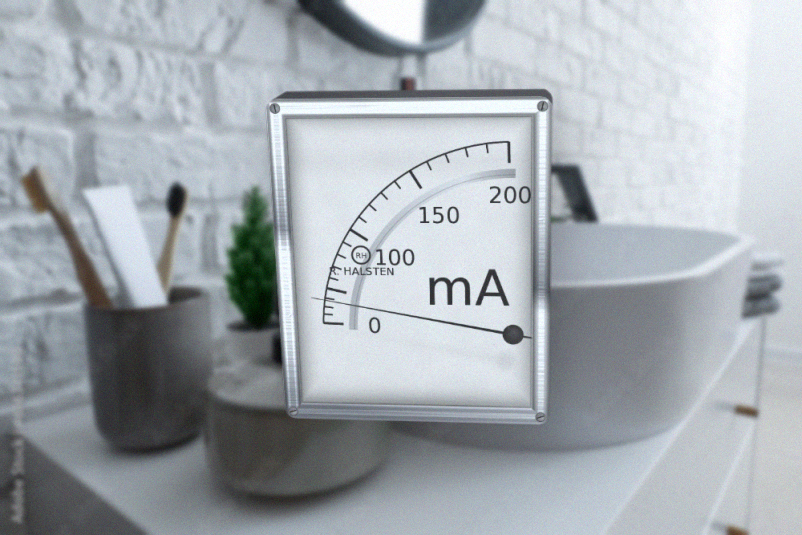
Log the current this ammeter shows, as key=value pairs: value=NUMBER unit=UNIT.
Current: value=40 unit=mA
